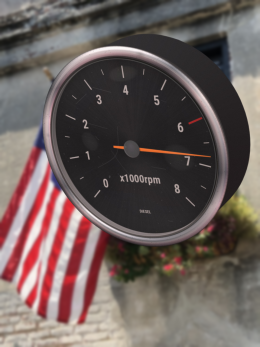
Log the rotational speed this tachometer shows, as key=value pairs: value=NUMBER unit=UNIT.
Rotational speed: value=6750 unit=rpm
